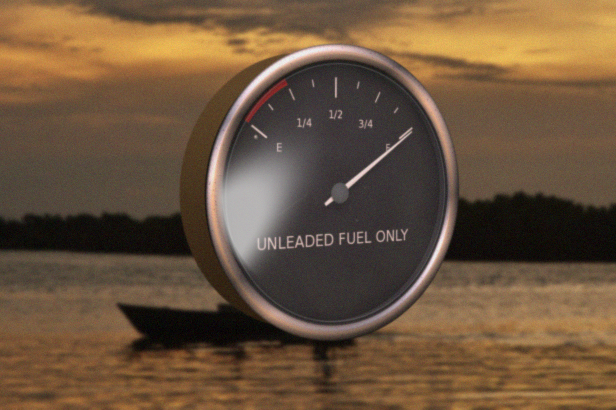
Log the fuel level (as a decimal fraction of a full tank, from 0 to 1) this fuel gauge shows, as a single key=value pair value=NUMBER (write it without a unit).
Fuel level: value=1
